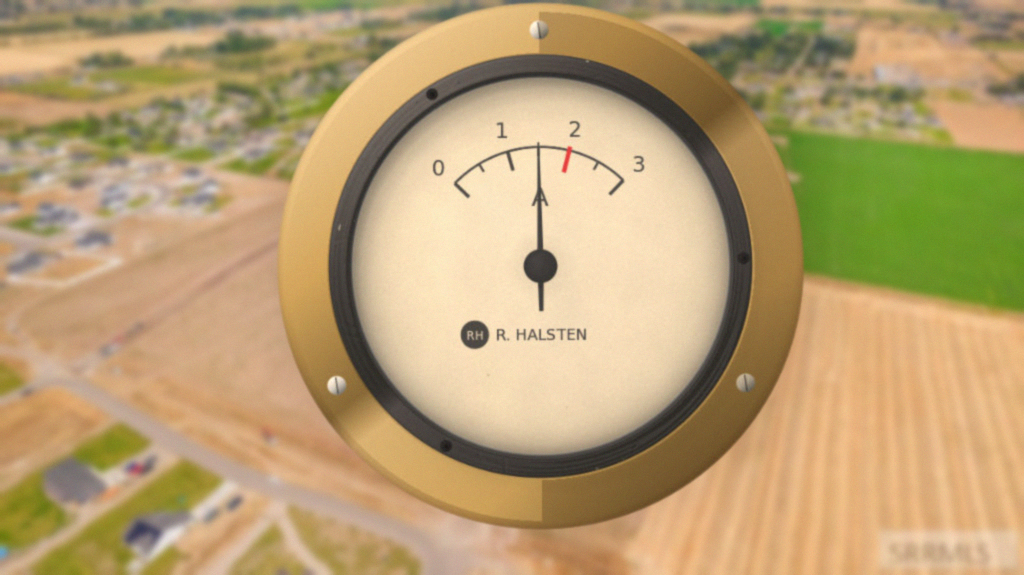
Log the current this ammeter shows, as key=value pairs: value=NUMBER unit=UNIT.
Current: value=1.5 unit=A
